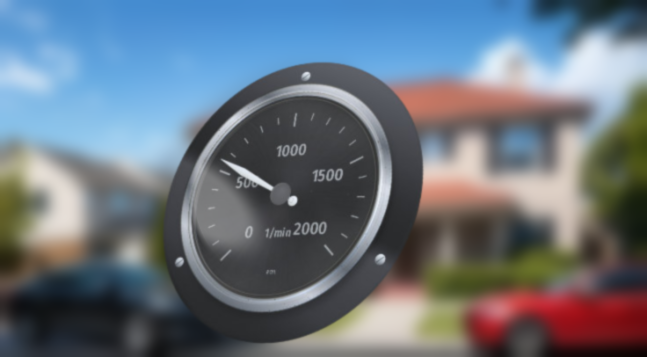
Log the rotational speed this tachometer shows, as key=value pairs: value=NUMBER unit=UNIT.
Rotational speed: value=550 unit=rpm
